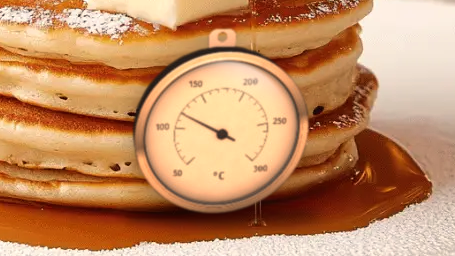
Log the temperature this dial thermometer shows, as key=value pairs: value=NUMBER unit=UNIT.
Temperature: value=120 unit=°C
